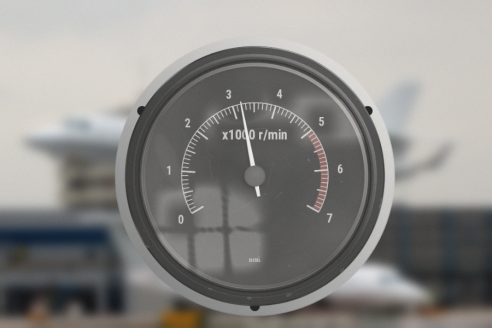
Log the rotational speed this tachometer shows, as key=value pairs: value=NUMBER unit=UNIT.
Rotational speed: value=3200 unit=rpm
